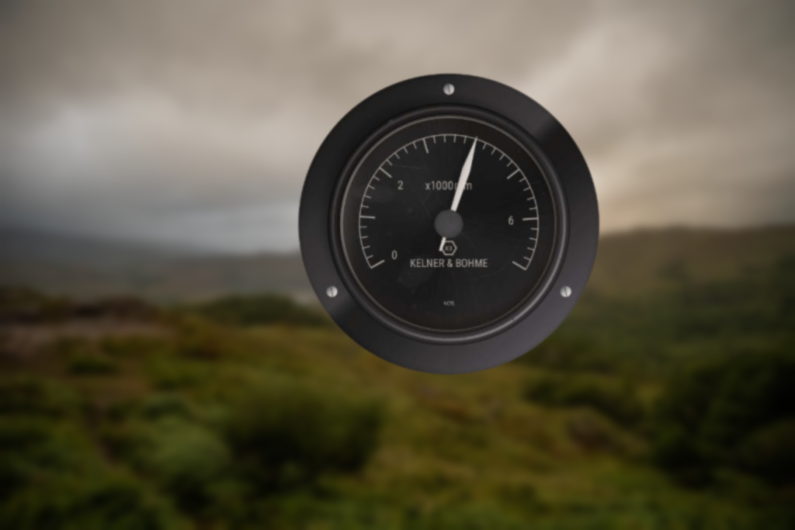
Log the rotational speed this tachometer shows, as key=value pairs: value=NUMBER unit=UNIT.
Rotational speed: value=4000 unit=rpm
